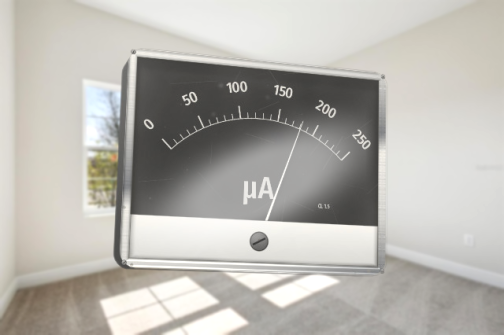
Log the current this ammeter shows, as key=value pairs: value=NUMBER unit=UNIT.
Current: value=180 unit=µA
